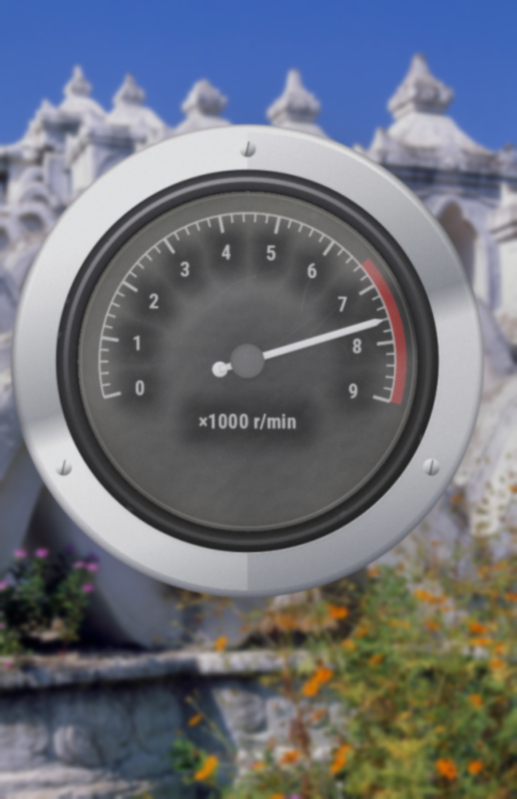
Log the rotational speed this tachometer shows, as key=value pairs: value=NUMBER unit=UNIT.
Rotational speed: value=7600 unit=rpm
